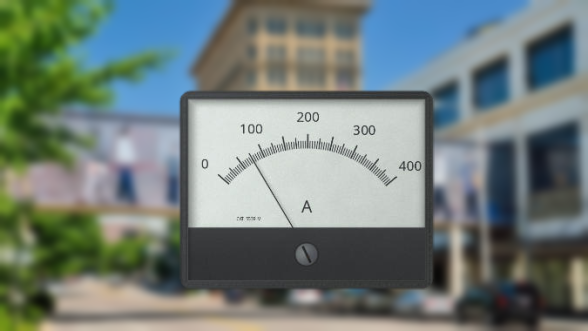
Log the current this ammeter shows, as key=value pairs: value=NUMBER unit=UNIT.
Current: value=75 unit=A
